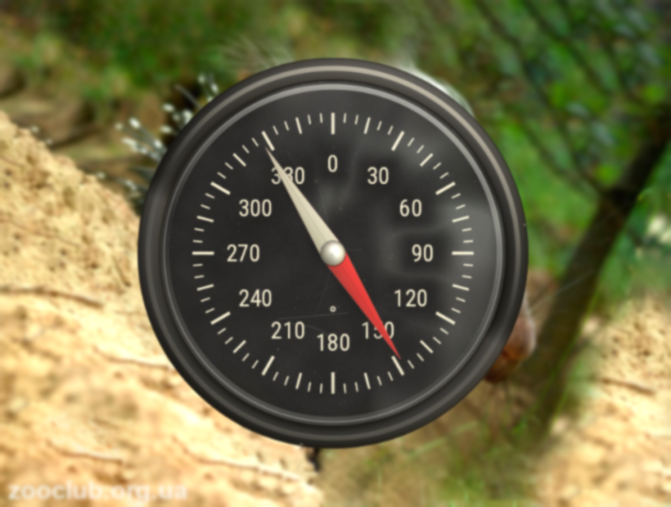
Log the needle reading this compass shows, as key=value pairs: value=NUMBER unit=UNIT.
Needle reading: value=147.5 unit=°
